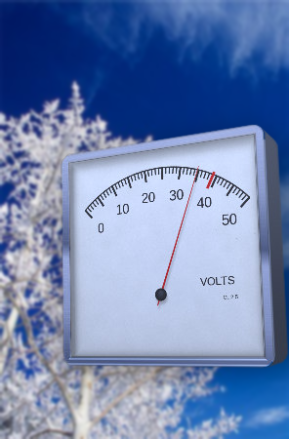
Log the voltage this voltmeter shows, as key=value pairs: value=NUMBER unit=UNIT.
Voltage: value=35 unit=V
